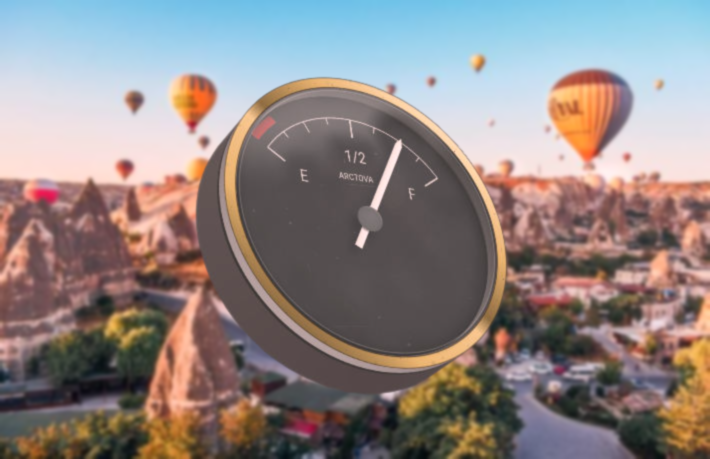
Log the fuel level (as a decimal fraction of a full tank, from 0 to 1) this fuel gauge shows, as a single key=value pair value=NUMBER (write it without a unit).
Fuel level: value=0.75
